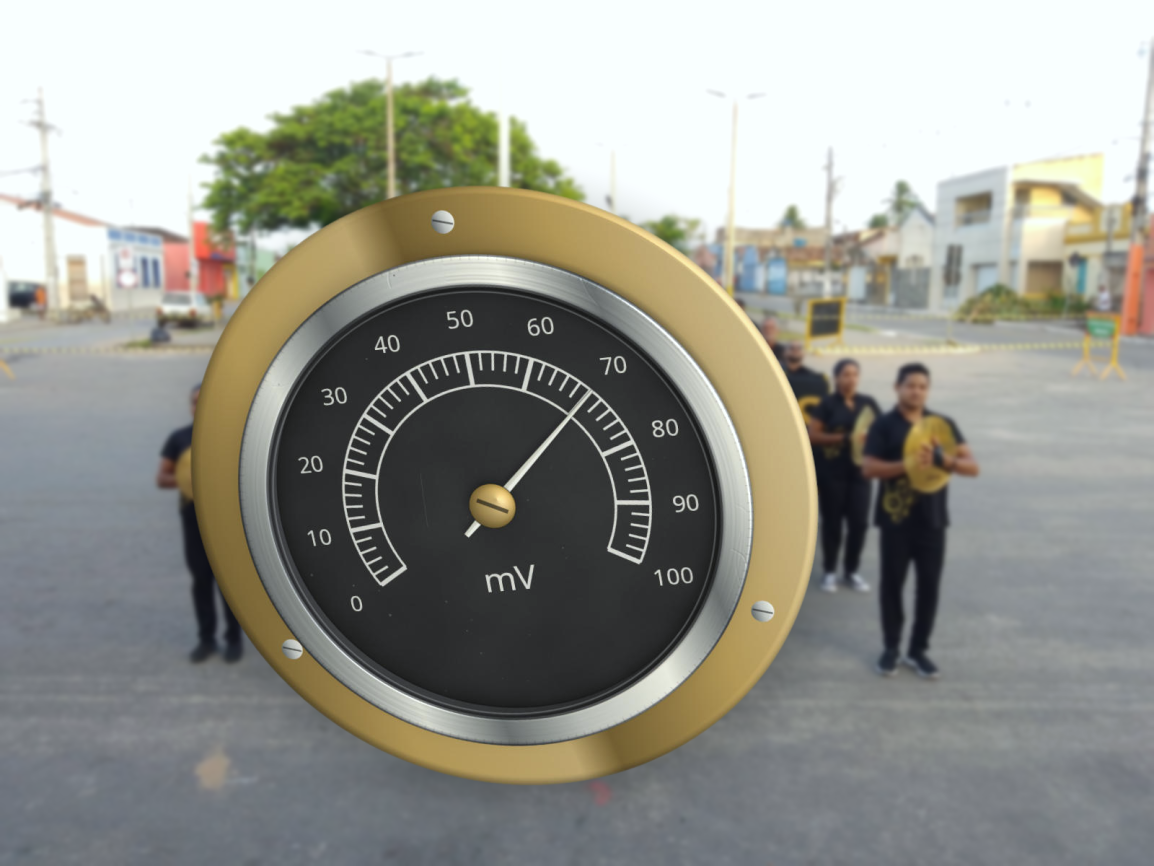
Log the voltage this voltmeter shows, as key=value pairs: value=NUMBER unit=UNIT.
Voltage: value=70 unit=mV
